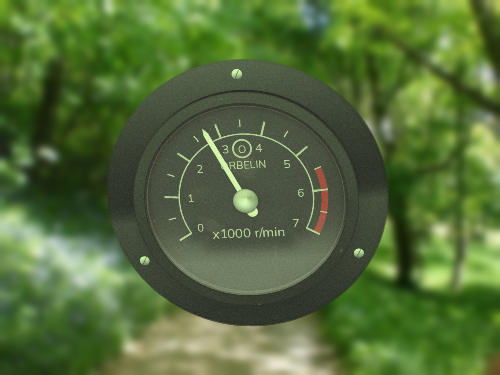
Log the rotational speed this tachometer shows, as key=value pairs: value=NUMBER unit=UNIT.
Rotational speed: value=2750 unit=rpm
